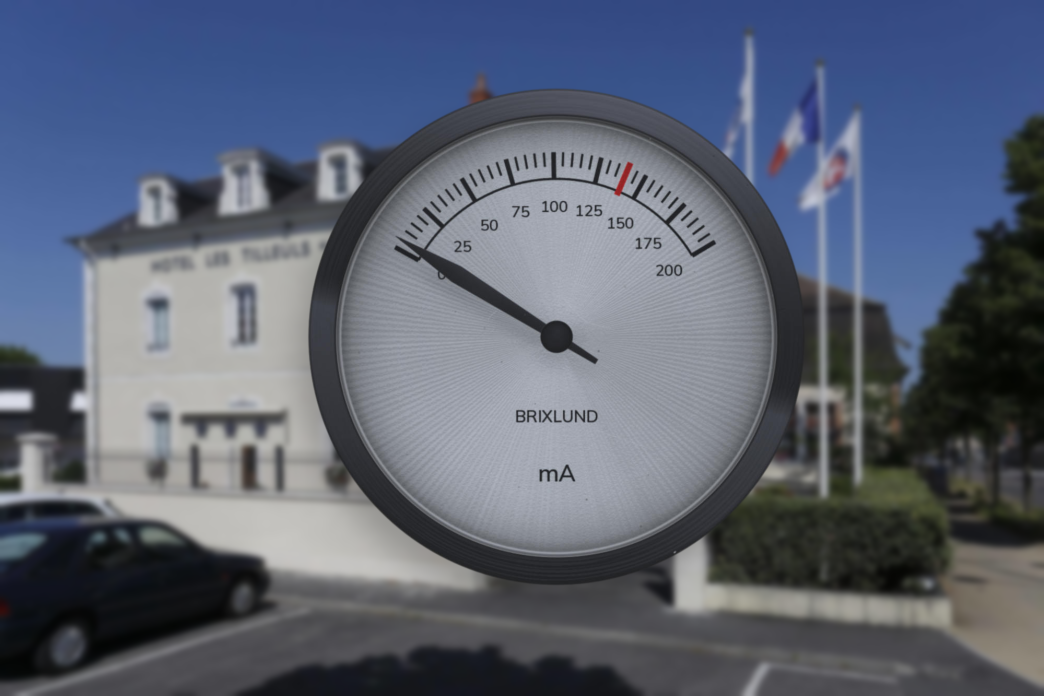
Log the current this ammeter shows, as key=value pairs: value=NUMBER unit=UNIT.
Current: value=5 unit=mA
